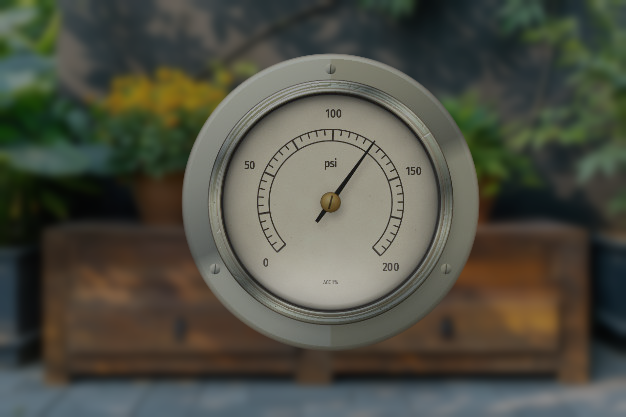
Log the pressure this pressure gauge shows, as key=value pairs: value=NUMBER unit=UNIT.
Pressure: value=125 unit=psi
